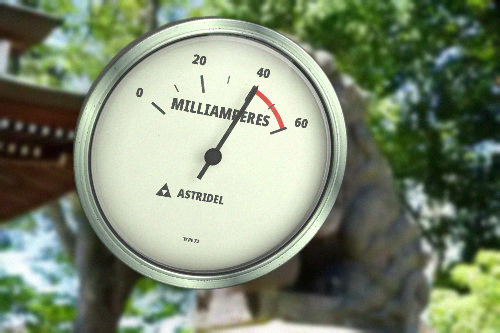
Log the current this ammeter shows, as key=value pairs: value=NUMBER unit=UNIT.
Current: value=40 unit=mA
